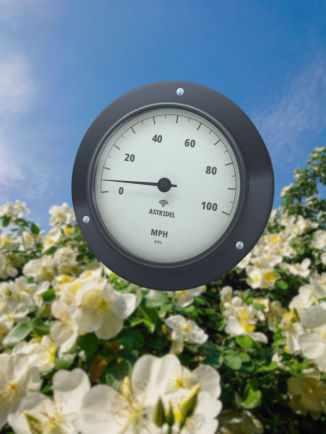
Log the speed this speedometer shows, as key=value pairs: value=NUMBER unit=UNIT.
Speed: value=5 unit=mph
